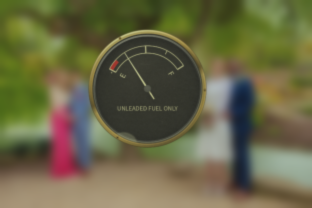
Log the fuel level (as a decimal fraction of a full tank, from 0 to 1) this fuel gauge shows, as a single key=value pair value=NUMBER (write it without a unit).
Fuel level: value=0.25
